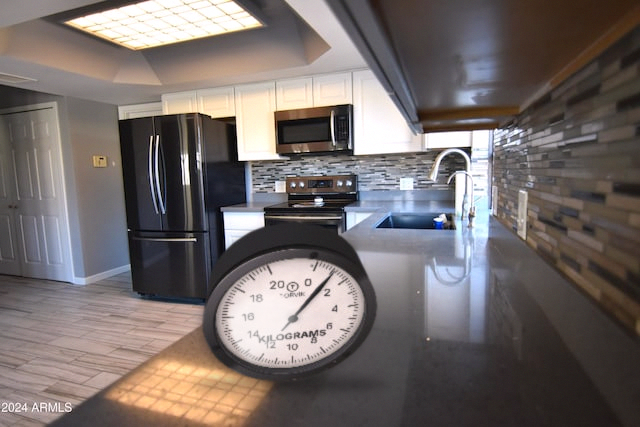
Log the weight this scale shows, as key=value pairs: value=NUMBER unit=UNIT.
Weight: value=1 unit=kg
